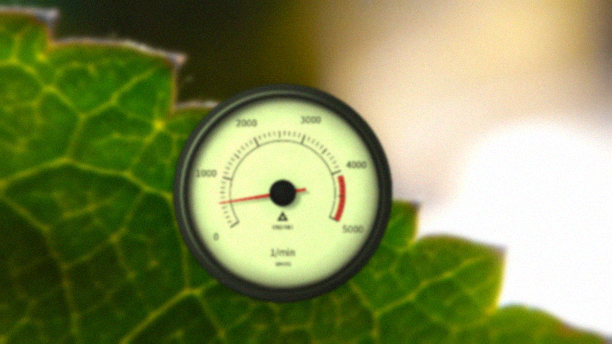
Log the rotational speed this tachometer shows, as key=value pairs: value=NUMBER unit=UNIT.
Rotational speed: value=500 unit=rpm
